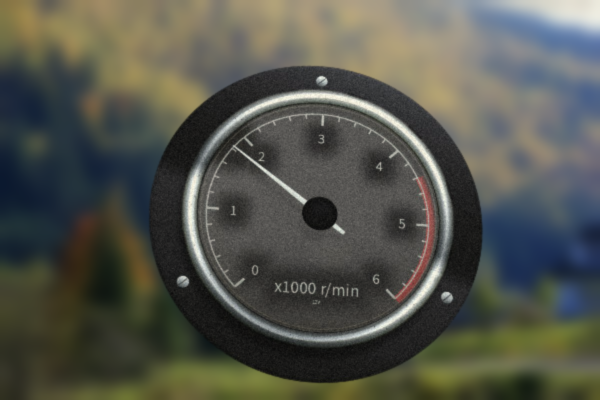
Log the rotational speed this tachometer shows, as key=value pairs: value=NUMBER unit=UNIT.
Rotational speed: value=1800 unit=rpm
